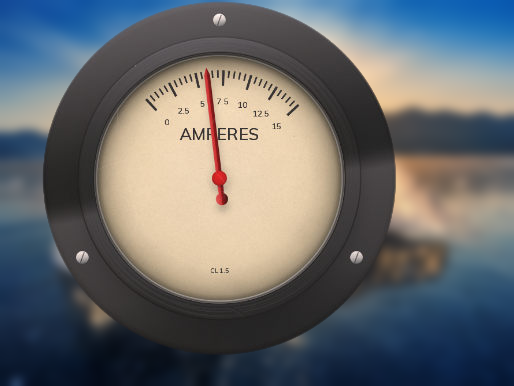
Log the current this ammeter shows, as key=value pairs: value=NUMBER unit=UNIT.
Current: value=6 unit=A
